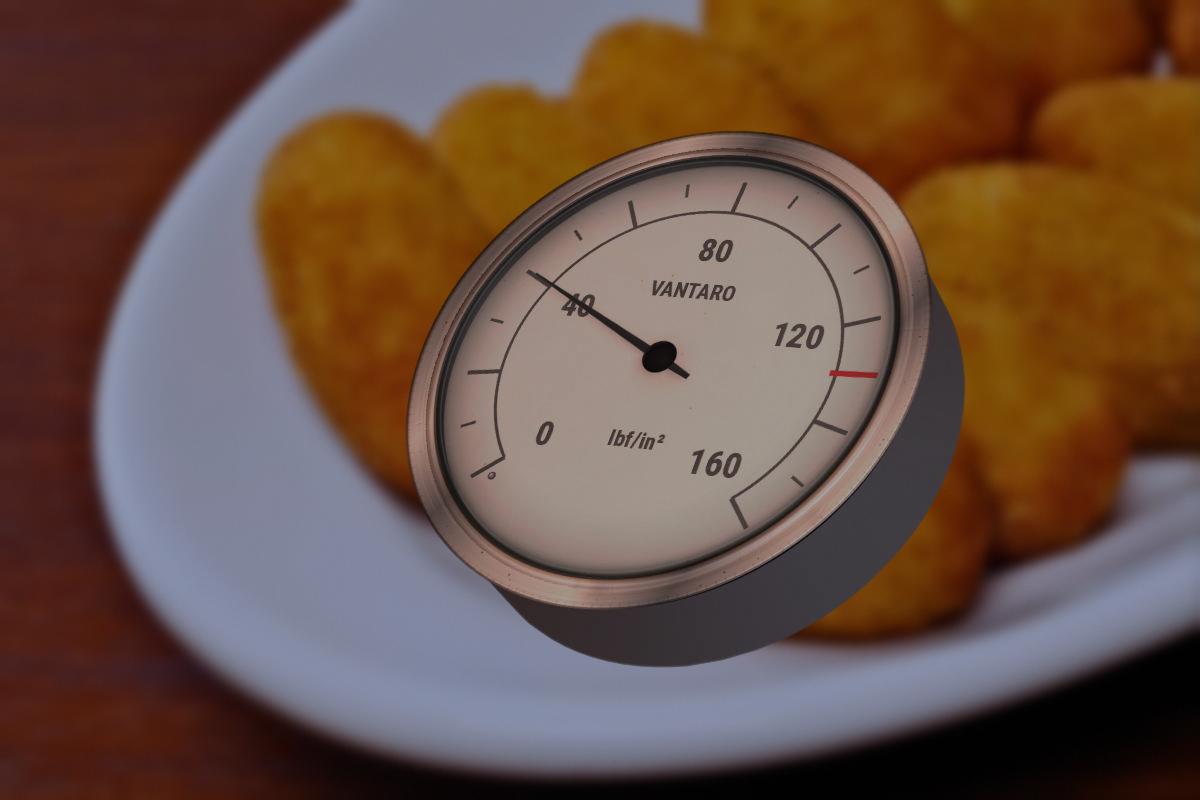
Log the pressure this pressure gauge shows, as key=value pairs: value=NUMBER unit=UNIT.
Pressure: value=40 unit=psi
